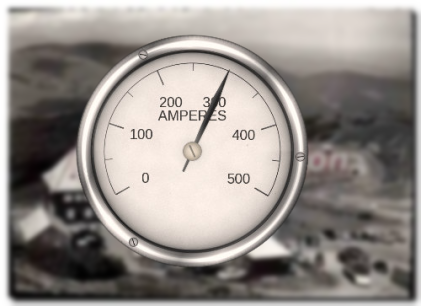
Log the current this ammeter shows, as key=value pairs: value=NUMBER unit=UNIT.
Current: value=300 unit=A
